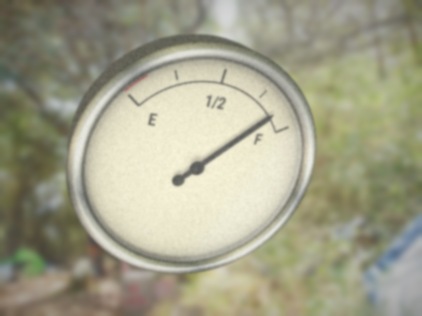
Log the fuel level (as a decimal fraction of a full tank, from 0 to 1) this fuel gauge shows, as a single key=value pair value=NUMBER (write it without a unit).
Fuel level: value=0.875
